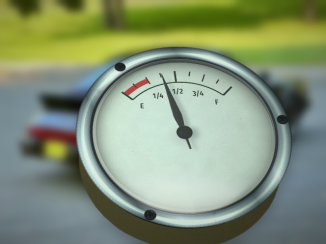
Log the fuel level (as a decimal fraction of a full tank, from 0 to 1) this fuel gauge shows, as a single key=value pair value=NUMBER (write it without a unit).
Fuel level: value=0.375
